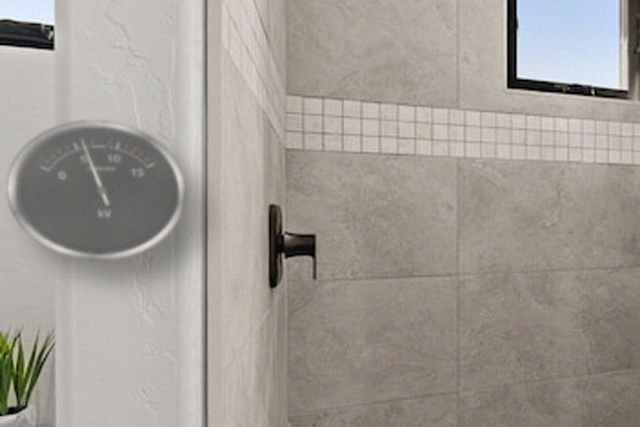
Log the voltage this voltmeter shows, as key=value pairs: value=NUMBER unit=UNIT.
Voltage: value=6 unit=kV
